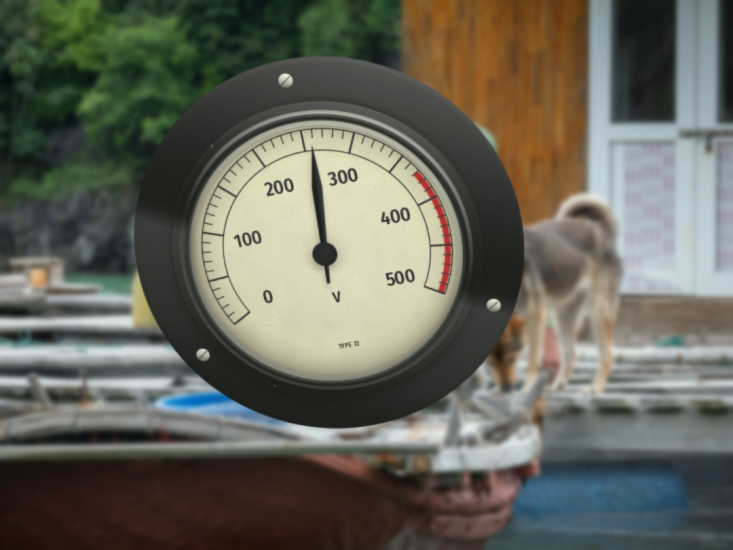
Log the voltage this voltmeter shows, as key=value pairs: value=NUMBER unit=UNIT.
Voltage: value=260 unit=V
